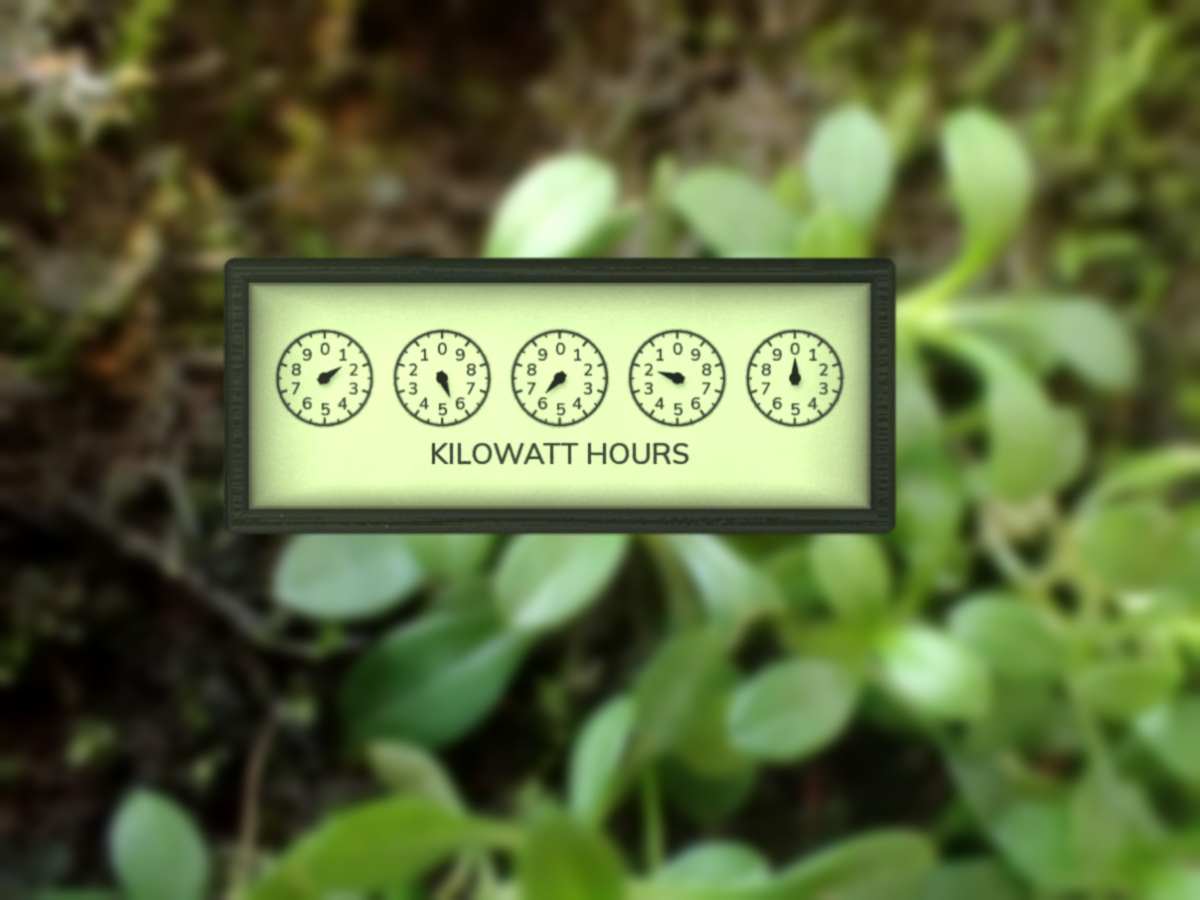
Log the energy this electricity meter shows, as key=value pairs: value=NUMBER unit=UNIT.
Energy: value=15620 unit=kWh
